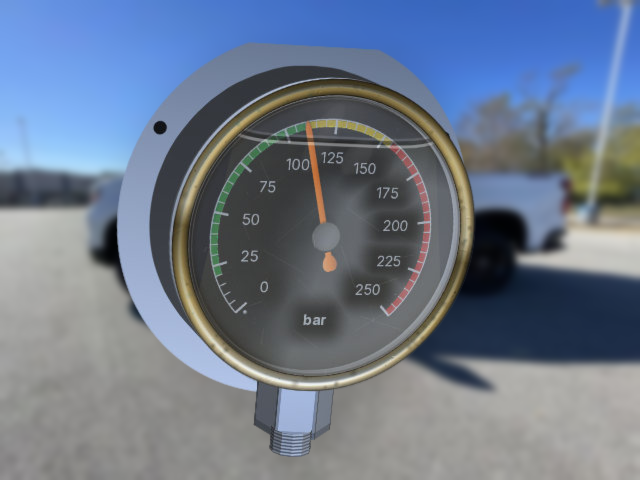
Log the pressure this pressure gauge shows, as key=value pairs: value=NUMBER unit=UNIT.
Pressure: value=110 unit=bar
